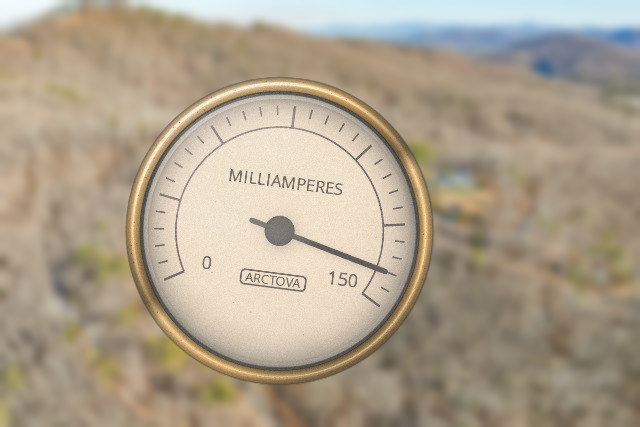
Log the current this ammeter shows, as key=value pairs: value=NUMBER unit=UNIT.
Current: value=140 unit=mA
